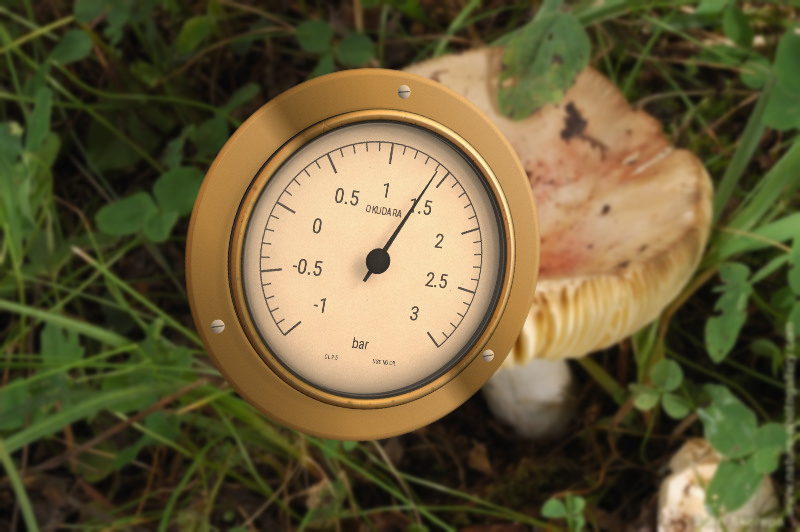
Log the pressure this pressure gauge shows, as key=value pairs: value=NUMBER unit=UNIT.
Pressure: value=1.4 unit=bar
